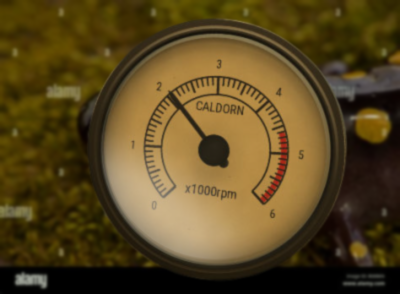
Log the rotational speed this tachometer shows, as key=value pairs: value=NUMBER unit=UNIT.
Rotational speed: value=2100 unit=rpm
